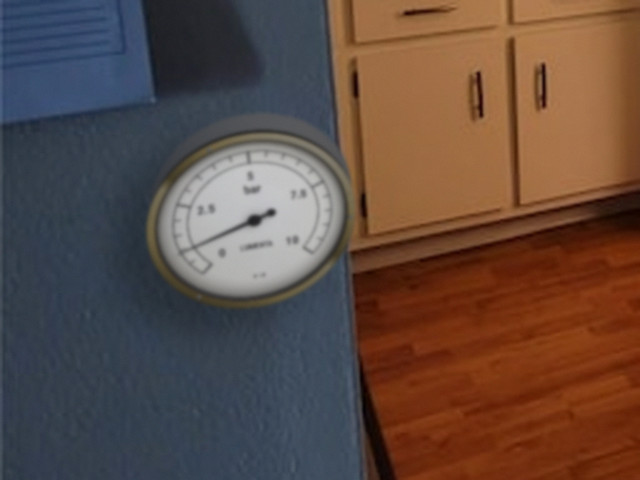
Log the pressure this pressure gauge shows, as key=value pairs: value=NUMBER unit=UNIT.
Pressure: value=1 unit=bar
